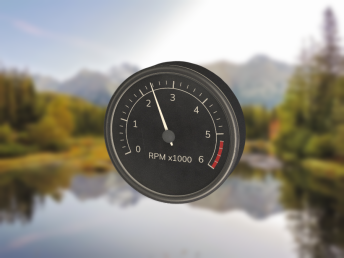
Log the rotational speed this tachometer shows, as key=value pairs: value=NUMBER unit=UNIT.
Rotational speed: value=2400 unit=rpm
